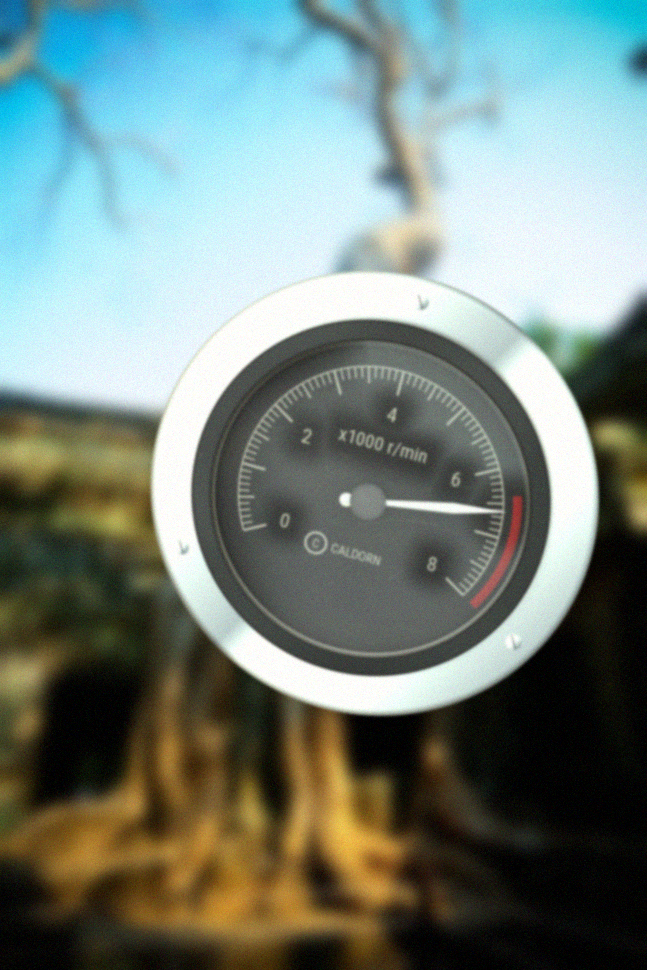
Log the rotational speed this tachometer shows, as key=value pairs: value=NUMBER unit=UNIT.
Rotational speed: value=6600 unit=rpm
